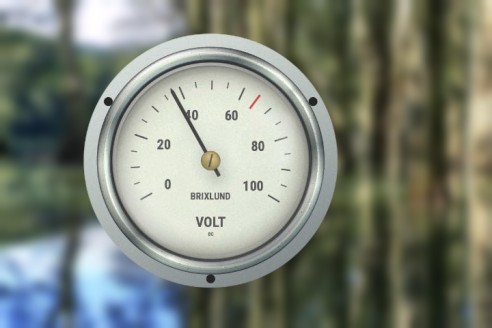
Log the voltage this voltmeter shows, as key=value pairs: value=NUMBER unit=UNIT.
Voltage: value=37.5 unit=V
